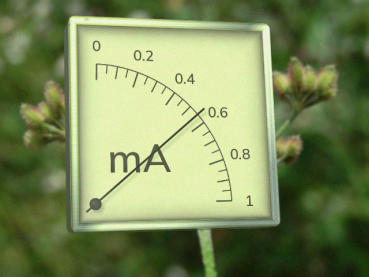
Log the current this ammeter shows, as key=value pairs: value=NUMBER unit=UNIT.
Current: value=0.55 unit=mA
